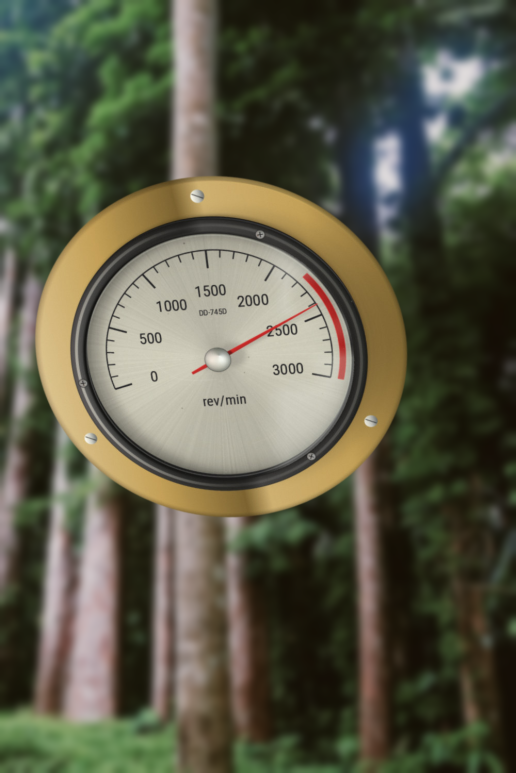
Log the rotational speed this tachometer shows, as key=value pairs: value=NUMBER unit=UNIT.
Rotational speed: value=2400 unit=rpm
